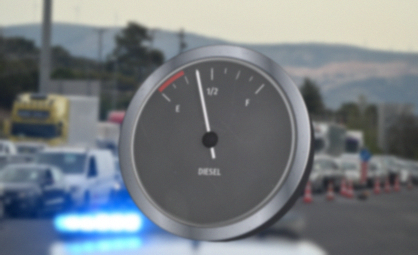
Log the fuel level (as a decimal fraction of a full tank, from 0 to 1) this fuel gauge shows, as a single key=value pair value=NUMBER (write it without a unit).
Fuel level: value=0.375
